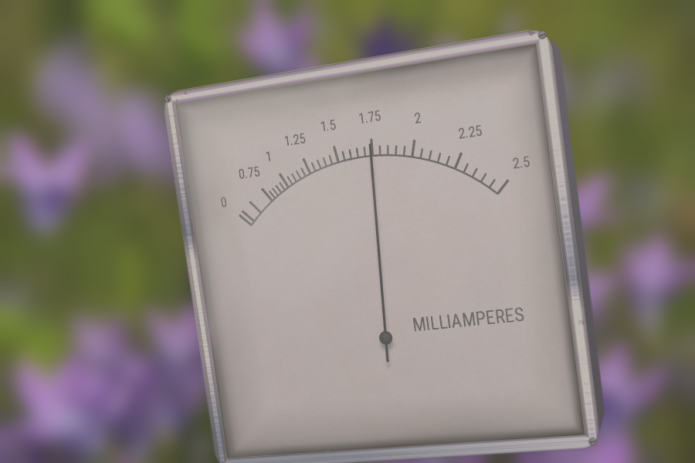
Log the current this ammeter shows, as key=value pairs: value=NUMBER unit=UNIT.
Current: value=1.75 unit=mA
